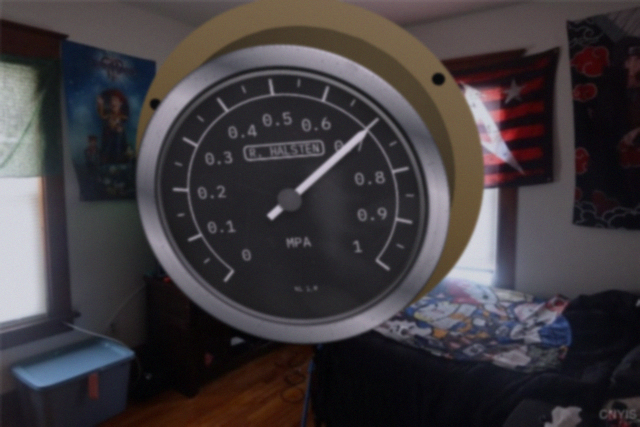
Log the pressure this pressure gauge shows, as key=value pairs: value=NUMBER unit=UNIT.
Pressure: value=0.7 unit=MPa
